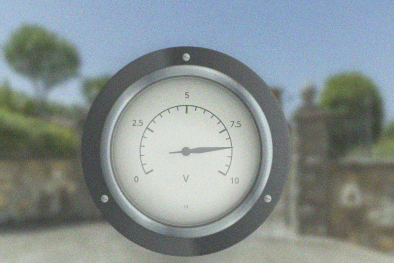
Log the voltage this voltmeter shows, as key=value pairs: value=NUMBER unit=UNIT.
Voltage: value=8.5 unit=V
